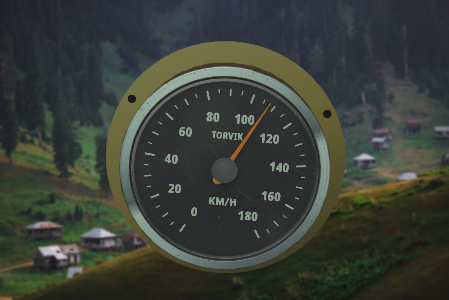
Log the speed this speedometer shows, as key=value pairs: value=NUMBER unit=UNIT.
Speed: value=107.5 unit=km/h
